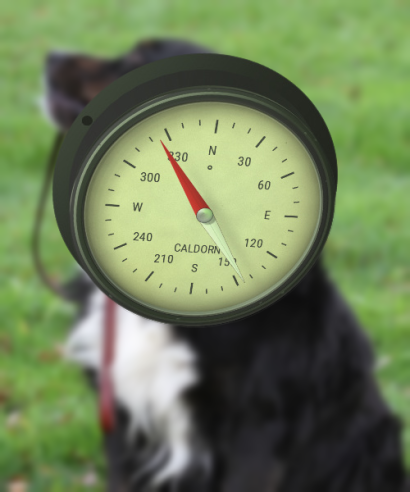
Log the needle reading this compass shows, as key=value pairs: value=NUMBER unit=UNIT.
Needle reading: value=325 unit=°
